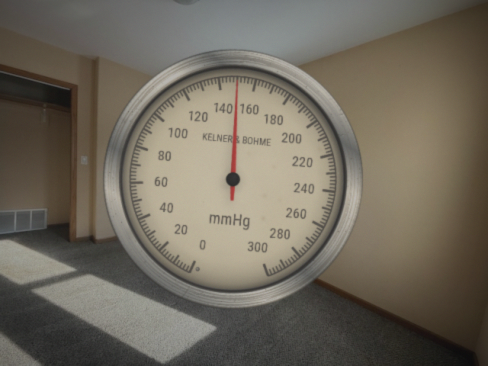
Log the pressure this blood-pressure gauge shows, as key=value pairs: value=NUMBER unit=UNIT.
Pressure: value=150 unit=mmHg
